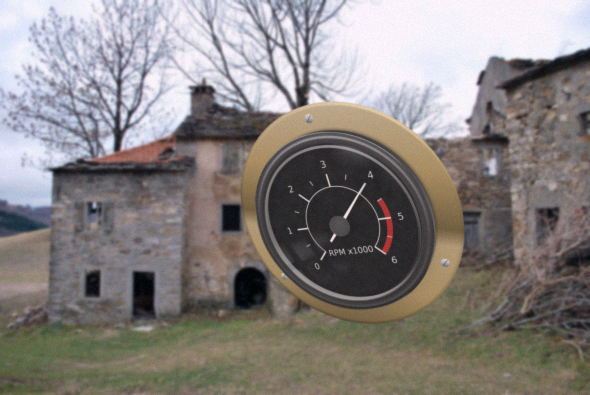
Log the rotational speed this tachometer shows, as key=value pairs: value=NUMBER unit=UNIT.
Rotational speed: value=4000 unit=rpm
